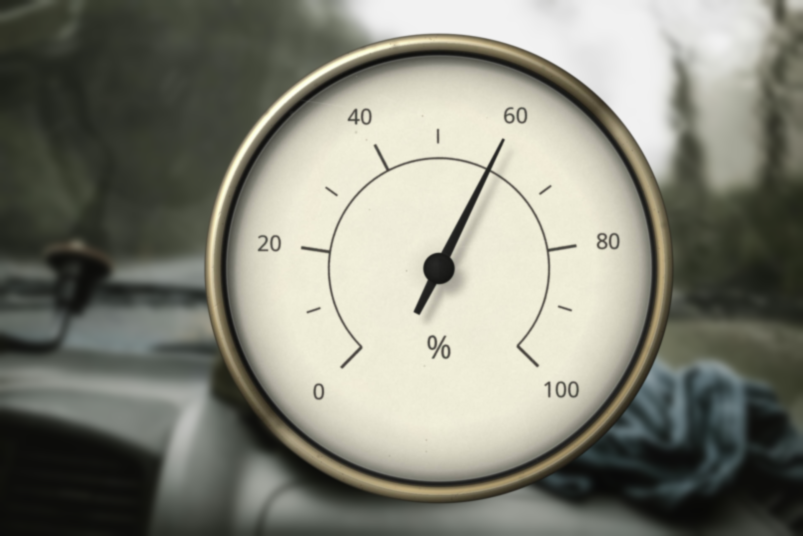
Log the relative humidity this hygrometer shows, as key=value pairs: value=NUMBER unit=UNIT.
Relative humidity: value=60 unit=%
